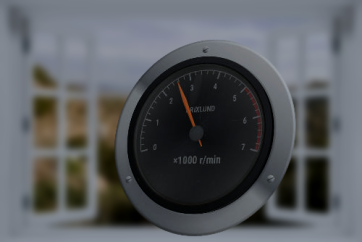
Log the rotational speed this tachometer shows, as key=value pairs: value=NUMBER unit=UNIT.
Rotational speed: value=2600 unit=rpm
